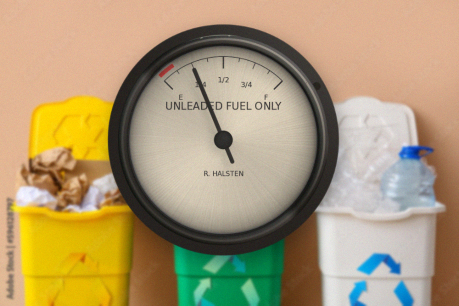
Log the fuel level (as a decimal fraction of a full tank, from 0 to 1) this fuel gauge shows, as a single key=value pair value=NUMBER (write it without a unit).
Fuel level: value=0.25
